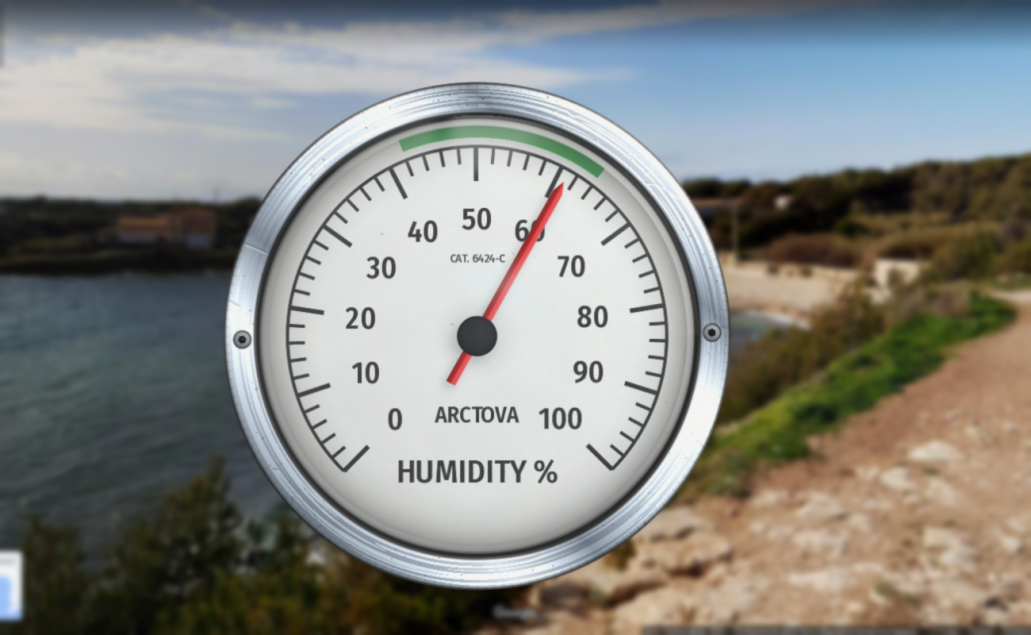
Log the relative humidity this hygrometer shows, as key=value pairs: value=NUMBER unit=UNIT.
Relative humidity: value=61 unit=%
